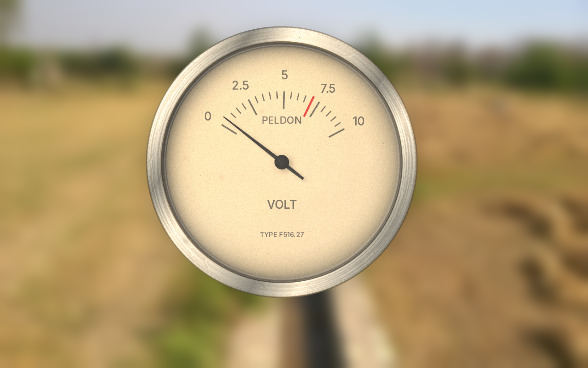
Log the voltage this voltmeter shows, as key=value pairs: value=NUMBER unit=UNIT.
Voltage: value=0.5 unit=V
